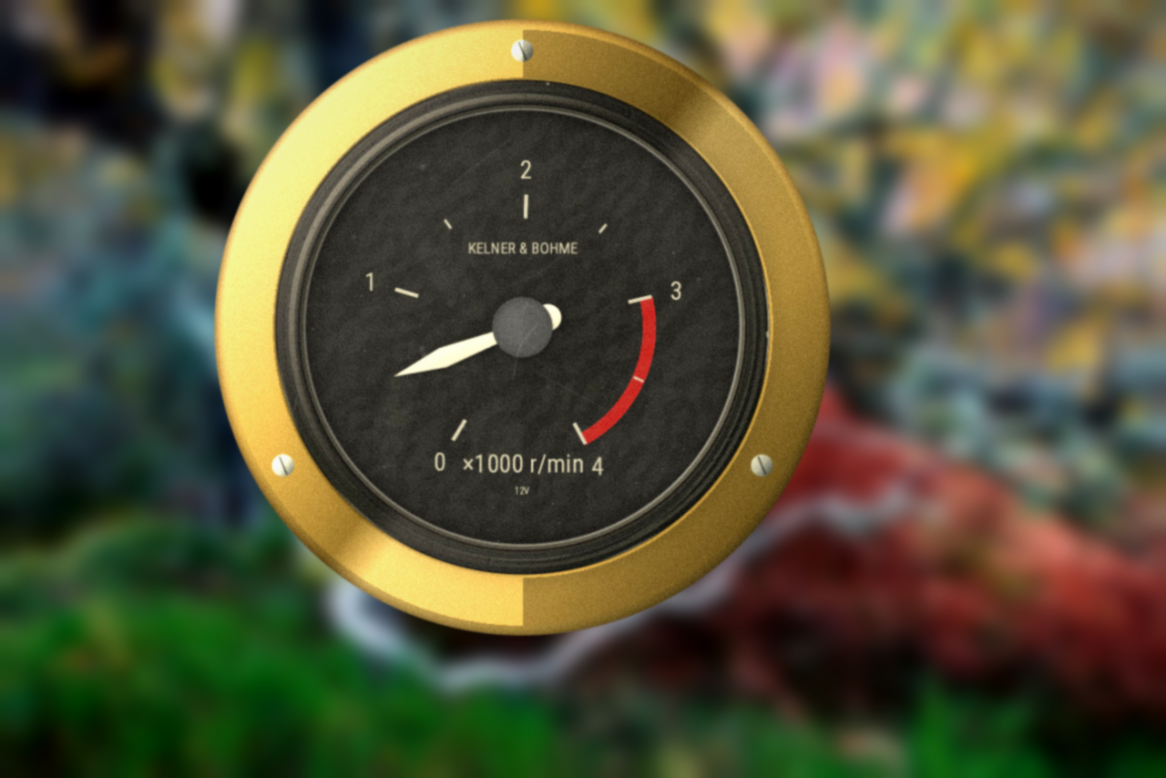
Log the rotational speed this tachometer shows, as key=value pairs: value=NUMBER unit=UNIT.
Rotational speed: value=500 unit=rpm
